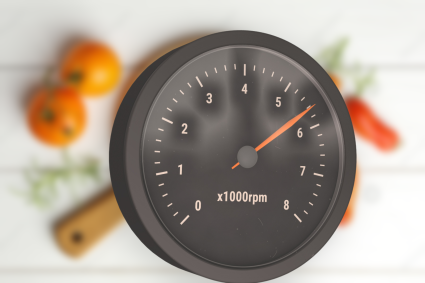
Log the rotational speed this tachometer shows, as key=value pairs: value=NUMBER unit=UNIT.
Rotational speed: value=5600 unit=rpm
